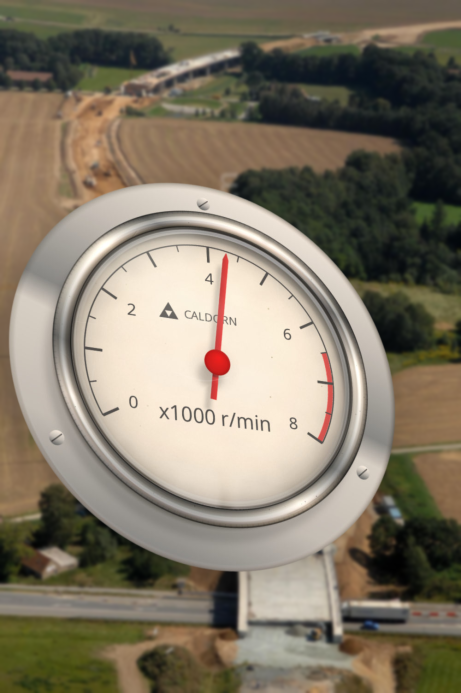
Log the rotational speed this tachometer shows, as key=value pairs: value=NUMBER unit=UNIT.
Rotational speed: value=4250 unit=rpm
